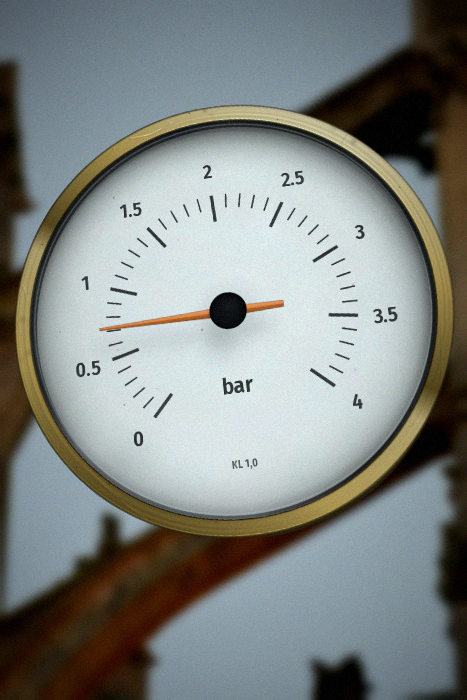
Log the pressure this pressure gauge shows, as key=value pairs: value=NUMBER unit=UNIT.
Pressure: value=0.7 unit=bar
